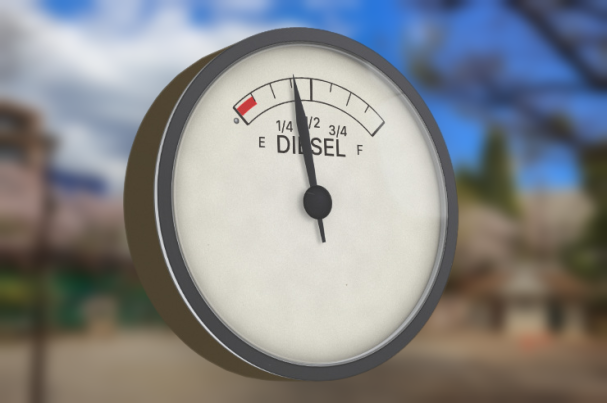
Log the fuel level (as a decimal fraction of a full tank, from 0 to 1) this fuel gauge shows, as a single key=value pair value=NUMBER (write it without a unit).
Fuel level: value=0.375
